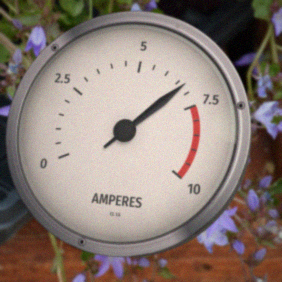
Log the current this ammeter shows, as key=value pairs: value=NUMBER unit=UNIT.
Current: value=6.75 unit=A
